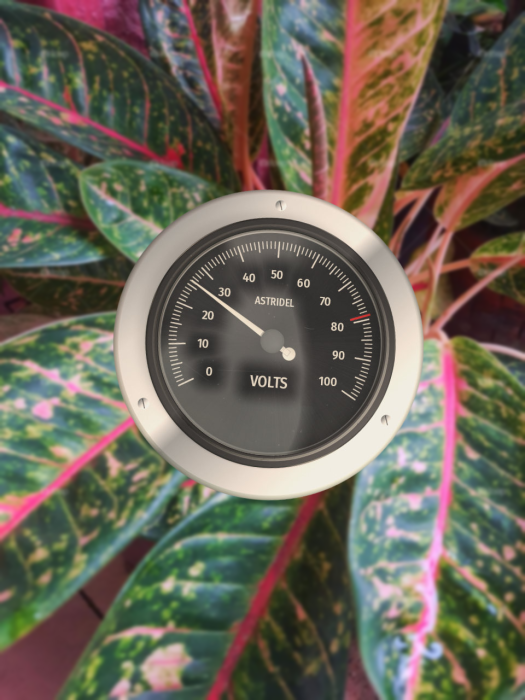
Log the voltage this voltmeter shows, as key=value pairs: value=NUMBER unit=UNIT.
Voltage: value=26 unit=V
